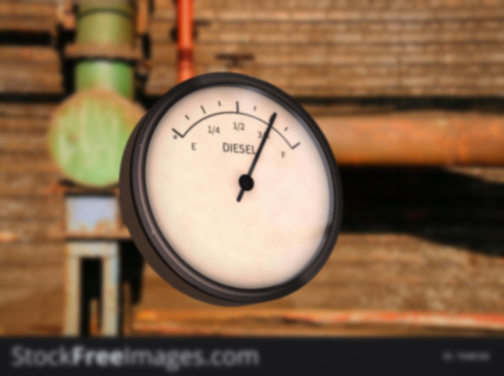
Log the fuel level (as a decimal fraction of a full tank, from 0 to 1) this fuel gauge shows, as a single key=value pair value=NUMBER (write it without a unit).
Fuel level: value=0.75
